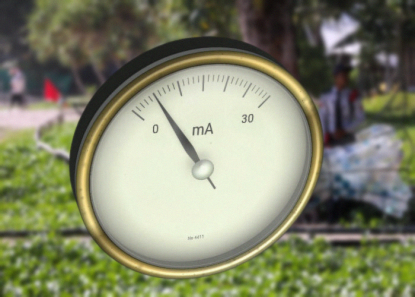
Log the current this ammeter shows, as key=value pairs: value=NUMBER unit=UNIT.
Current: value=5 unit=mA
